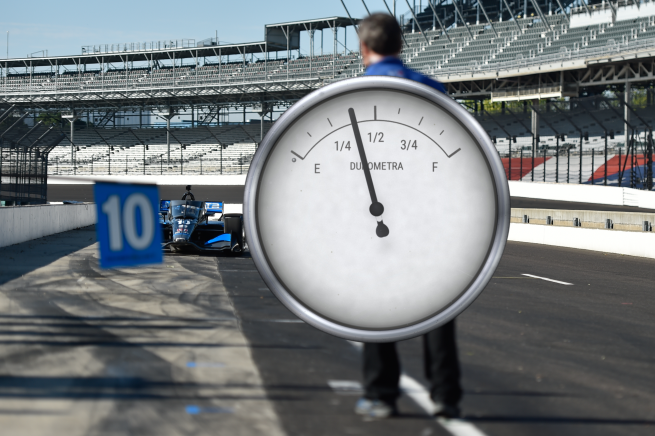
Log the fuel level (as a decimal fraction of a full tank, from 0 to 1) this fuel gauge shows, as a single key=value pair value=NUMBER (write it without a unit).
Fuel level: value=0.375
